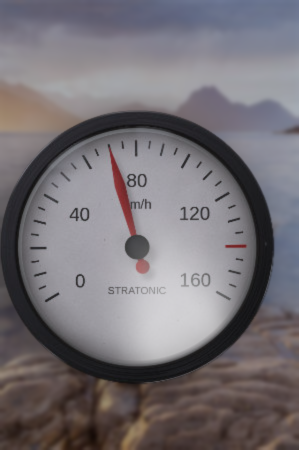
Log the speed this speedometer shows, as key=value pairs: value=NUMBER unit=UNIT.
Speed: value=70 unit=km/h
